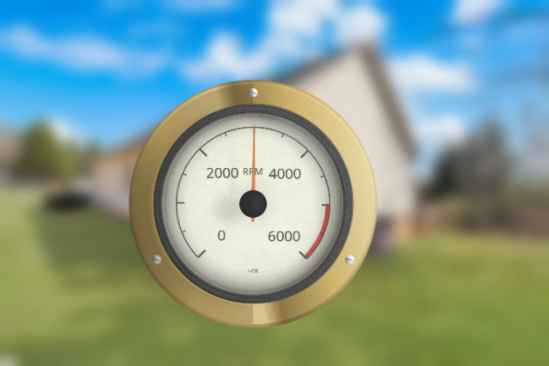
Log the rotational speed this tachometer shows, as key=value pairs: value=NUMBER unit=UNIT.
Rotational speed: value=3000 unit=rpm
